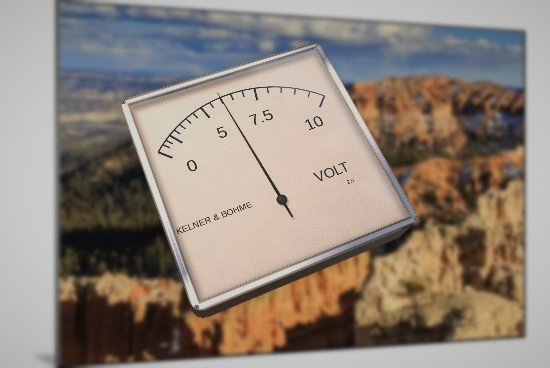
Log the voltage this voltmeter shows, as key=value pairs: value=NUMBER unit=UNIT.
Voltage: value=6 unit=V
